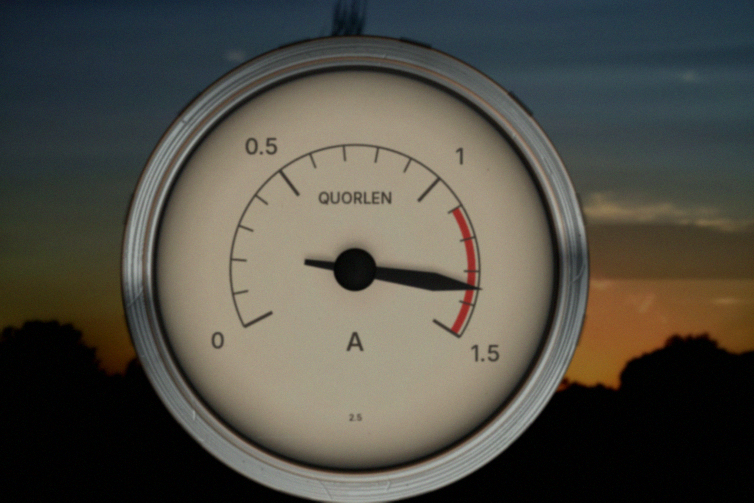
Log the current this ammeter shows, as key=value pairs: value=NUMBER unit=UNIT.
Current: value=1.35 unit=A
